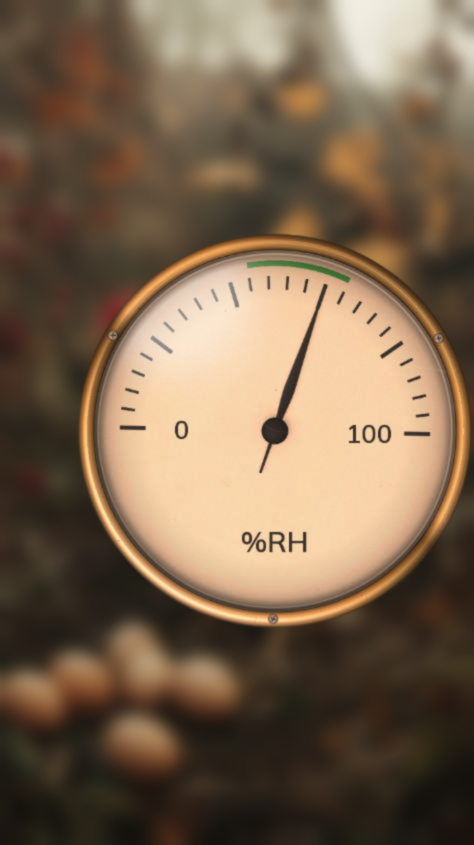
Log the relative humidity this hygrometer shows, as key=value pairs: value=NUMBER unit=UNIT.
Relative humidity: value=60 unit=%
